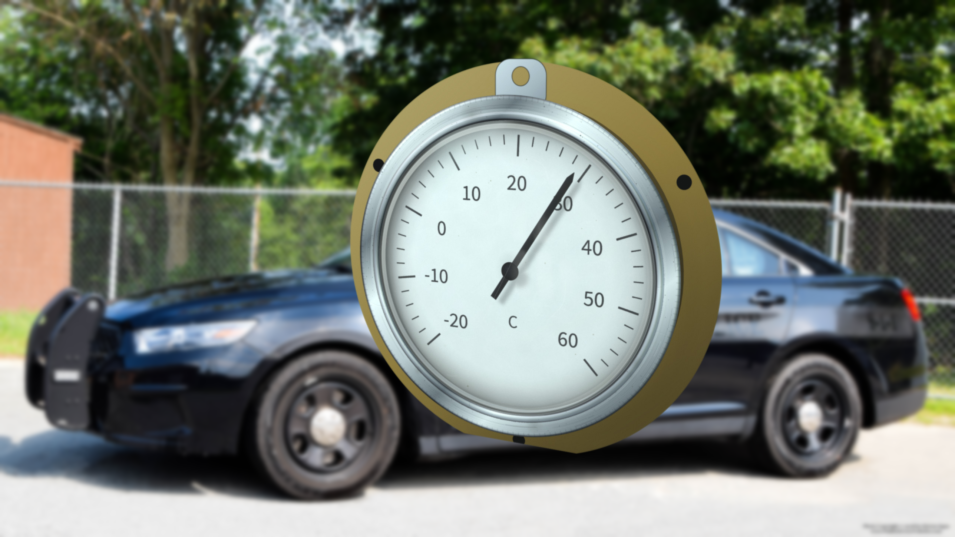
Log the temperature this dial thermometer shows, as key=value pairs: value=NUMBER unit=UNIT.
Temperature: value=29 unit=°C
